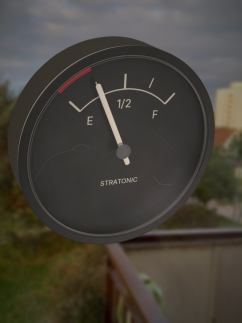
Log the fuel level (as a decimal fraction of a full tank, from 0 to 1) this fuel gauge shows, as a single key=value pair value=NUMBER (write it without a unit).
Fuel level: value=0.25
